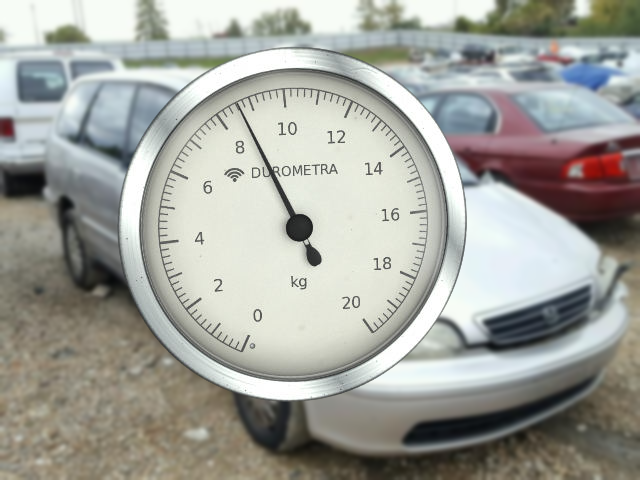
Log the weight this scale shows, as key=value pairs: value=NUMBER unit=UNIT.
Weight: value=8.6 unit=kg
